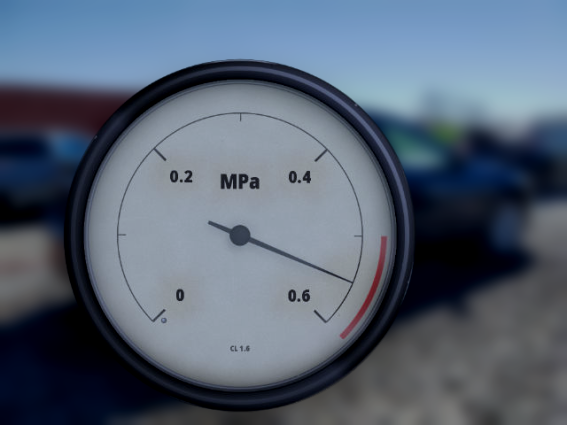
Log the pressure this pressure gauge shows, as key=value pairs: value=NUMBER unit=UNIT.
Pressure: value=0.55 unit=MPa
